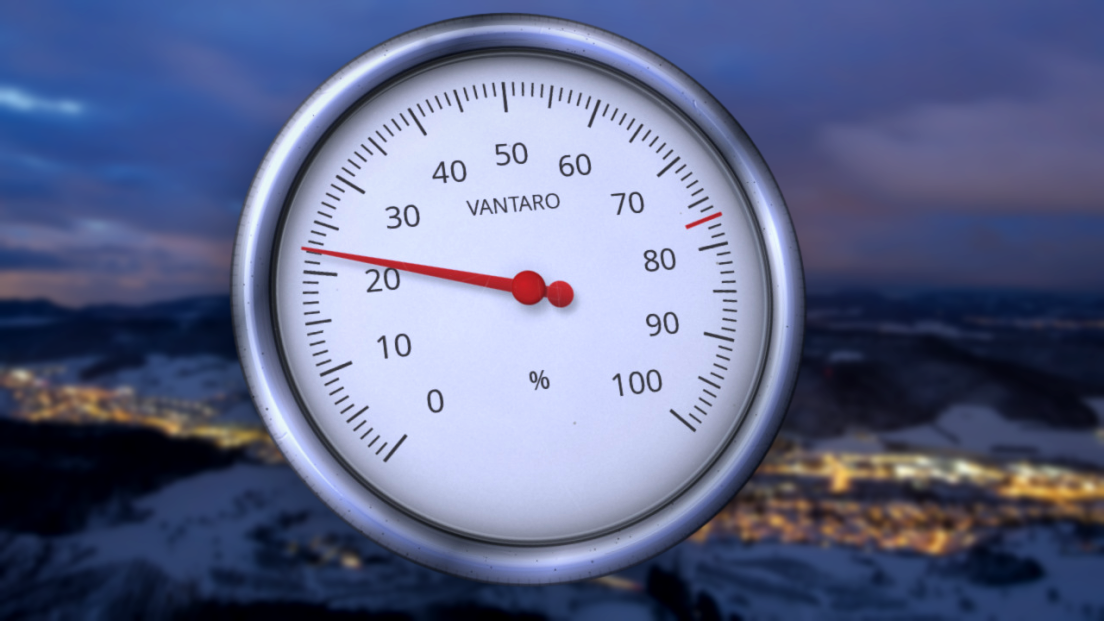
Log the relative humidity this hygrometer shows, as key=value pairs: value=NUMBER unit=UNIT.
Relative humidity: value=22 unit=%
